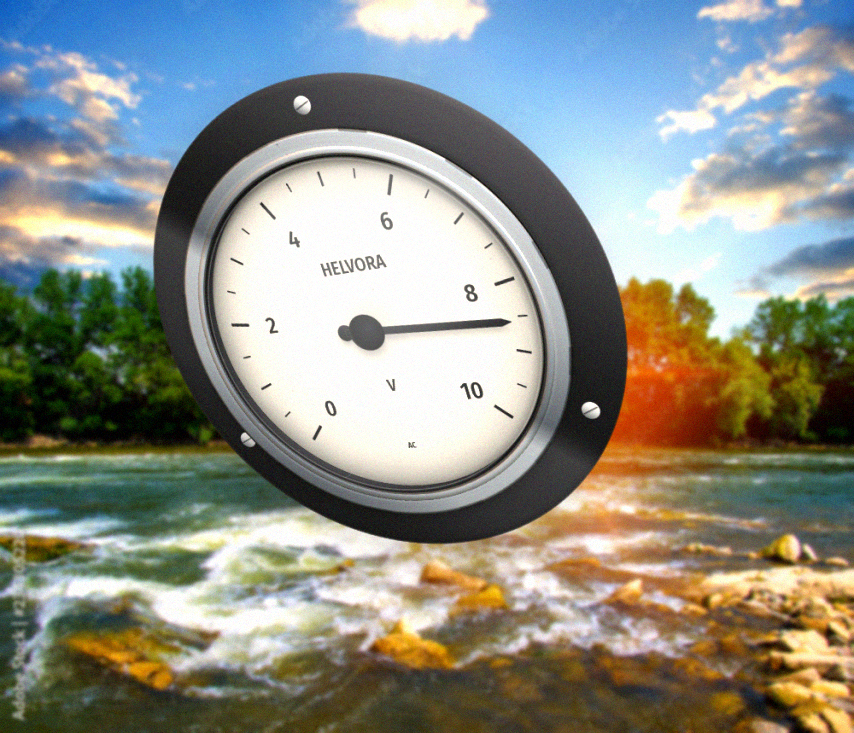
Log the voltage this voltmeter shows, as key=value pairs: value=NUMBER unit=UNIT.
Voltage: value=8.5 unit=V
